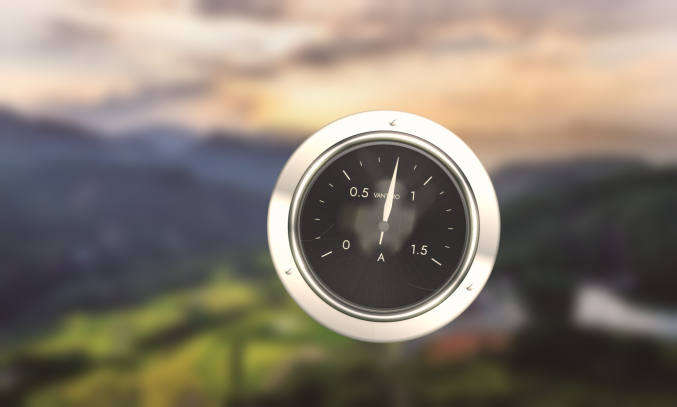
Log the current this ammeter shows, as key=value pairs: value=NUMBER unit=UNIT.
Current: value=0.8 unit=A
